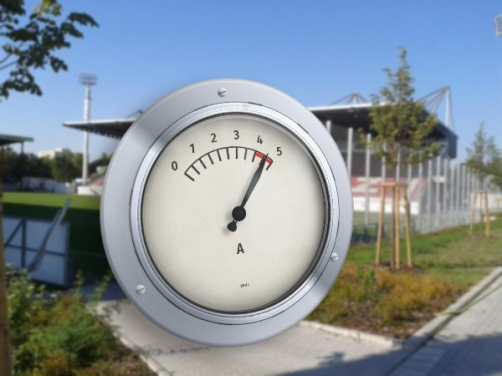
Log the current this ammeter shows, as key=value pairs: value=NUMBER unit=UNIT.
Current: value=4.5 unit=A
